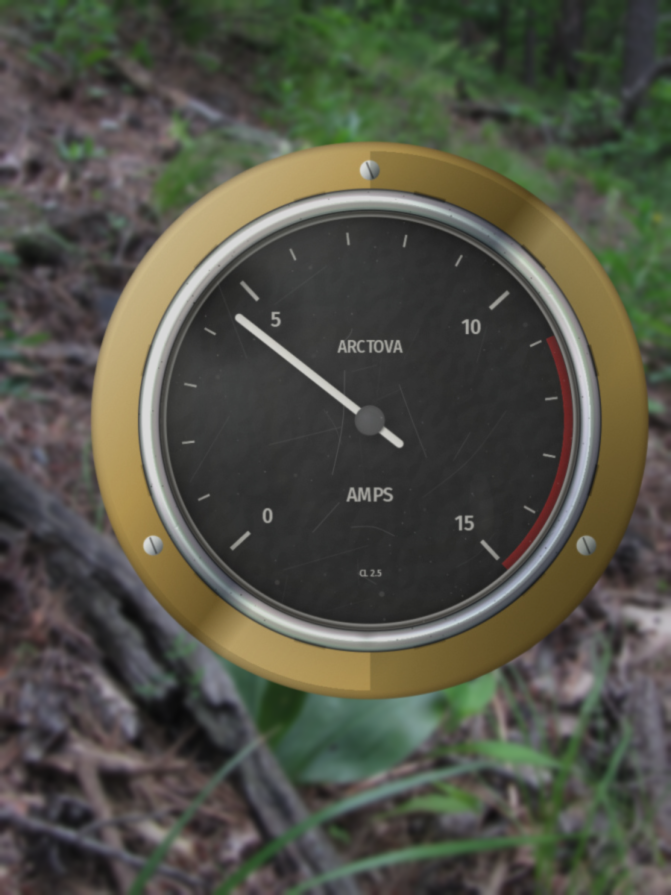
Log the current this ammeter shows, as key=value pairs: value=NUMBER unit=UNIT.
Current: value=4.5 unit=A
